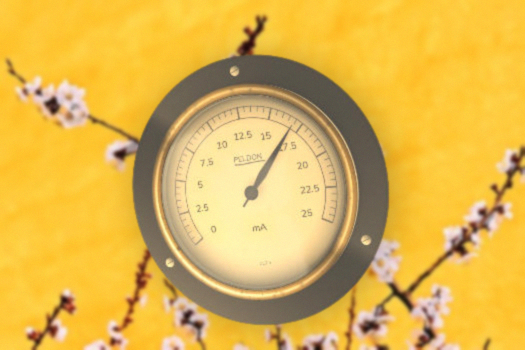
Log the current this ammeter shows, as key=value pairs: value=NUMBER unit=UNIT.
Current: value=17 unit=mA
